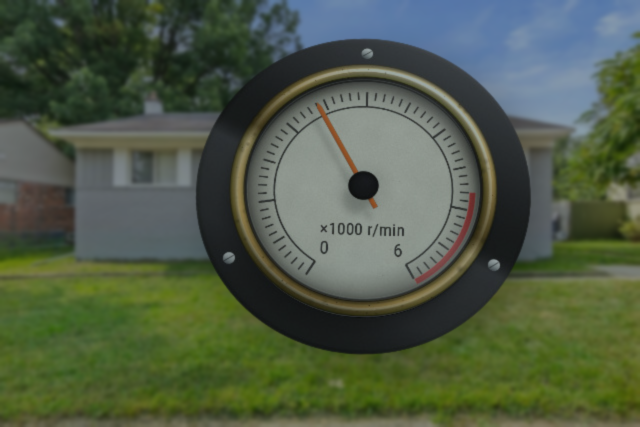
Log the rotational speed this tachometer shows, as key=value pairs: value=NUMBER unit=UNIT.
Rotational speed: value=2400 unit=rpm
